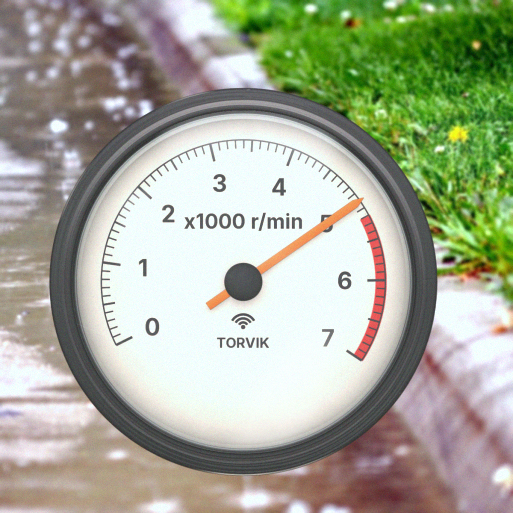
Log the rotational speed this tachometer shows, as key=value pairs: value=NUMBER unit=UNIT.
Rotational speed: value=5000 unit=rpm
